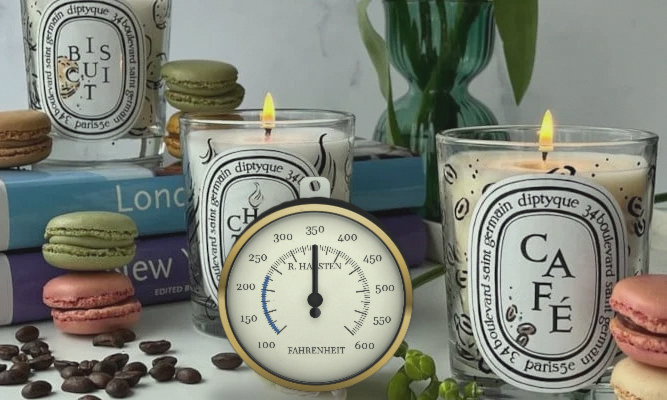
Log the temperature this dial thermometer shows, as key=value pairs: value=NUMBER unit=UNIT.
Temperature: value=350 unit=°F
